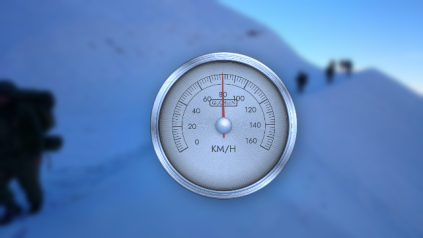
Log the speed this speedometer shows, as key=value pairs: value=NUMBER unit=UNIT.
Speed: value=80 unit=km/h
